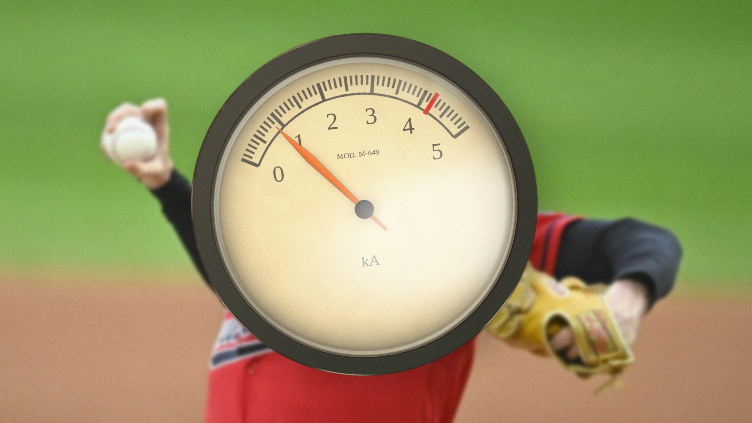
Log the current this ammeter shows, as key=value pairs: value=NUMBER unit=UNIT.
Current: value=0.9 unit=kA
